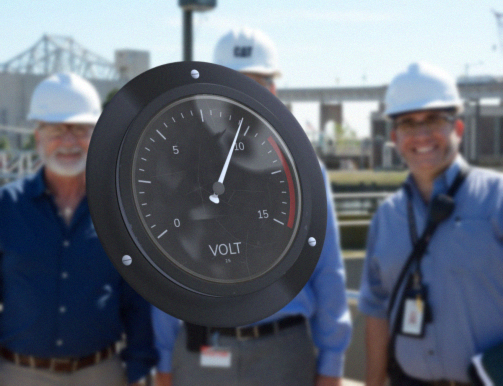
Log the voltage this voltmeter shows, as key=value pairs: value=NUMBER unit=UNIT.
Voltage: value=9.5 unit=V
